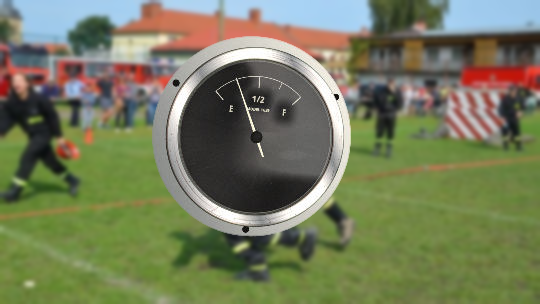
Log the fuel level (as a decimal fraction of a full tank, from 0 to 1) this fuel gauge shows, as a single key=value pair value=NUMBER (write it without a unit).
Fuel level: value=0.25
